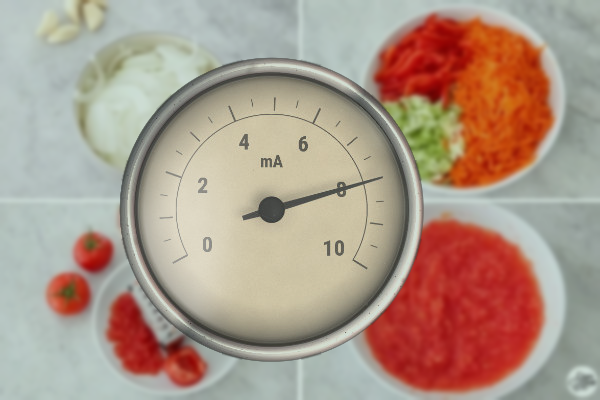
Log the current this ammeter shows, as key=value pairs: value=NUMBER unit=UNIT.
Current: value=8 unit=mA
